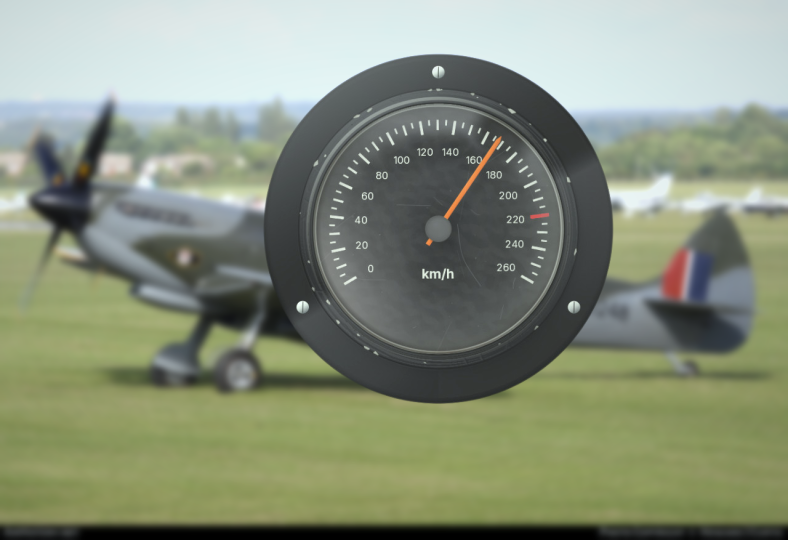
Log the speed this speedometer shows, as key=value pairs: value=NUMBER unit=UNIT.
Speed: value=167.5 unit=km/h
